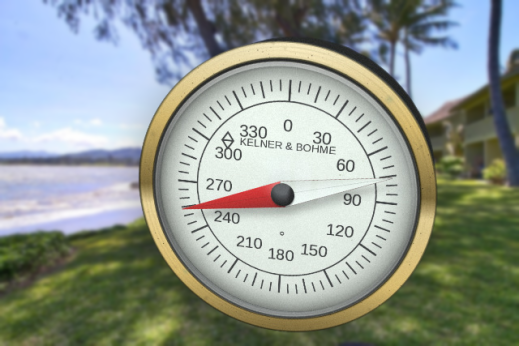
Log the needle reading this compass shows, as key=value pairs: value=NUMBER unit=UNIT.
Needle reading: value=255 unit=°
